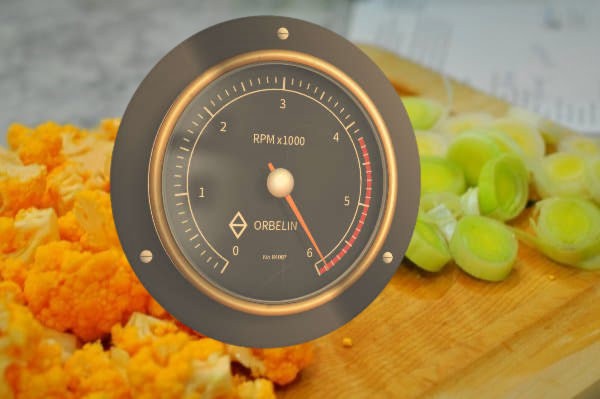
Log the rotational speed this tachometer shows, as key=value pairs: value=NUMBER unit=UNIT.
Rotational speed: value=5900 unit=rpm
